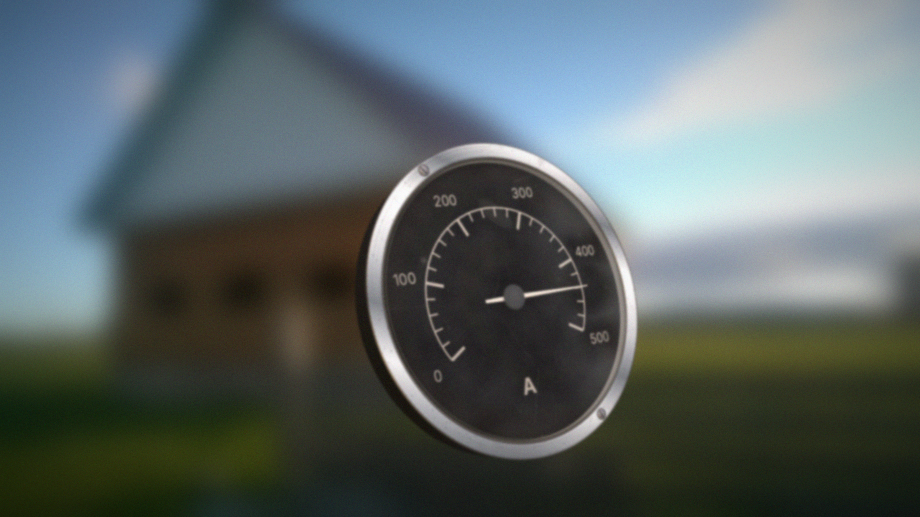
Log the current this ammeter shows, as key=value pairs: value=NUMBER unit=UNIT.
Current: value=440 unit=A
